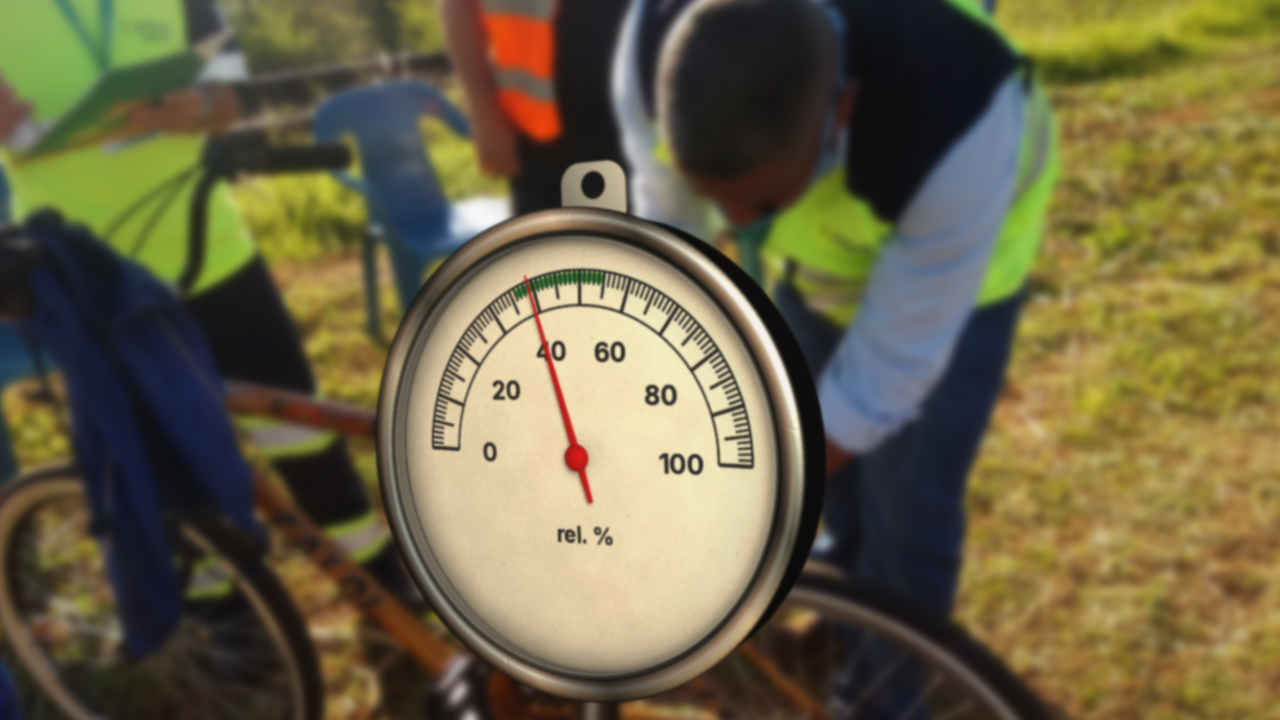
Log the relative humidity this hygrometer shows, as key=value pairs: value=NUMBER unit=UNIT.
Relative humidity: value=40 unit=%
